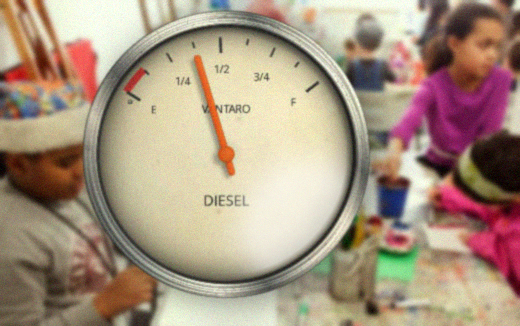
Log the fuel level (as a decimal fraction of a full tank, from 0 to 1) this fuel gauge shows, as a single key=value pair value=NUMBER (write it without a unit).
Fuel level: value=0.375
